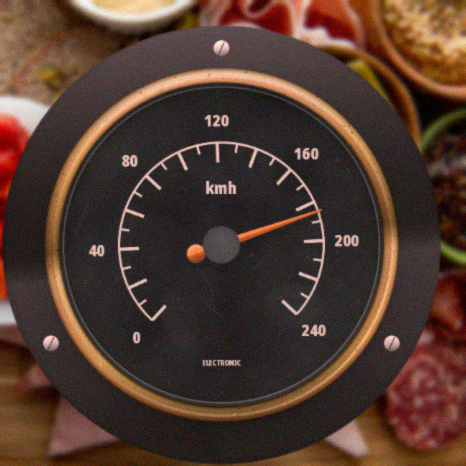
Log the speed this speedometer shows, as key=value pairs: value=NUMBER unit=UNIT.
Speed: value=185 unit=km/h
